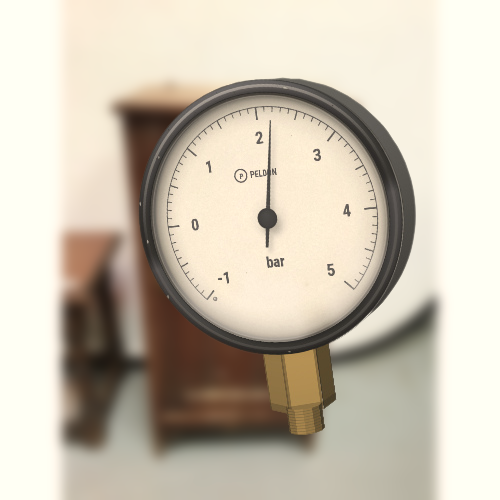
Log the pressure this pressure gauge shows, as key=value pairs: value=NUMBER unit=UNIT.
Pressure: value=2.2 unit=bar
